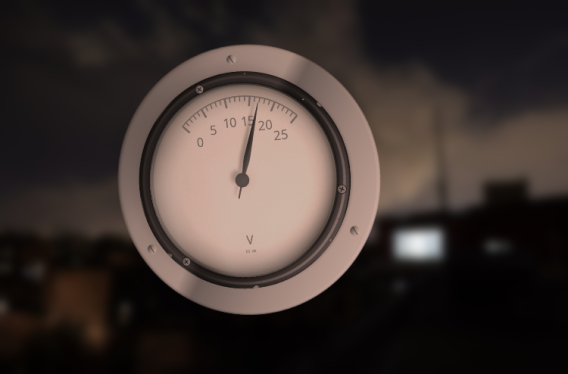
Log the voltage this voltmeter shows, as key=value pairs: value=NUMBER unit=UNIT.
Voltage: value=17 unit=V
